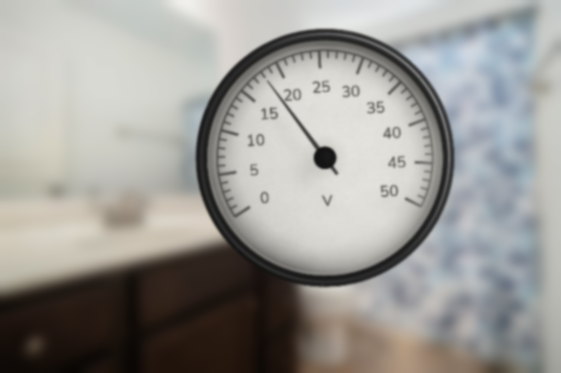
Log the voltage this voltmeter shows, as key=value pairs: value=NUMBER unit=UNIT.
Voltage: value=18 unit=V
